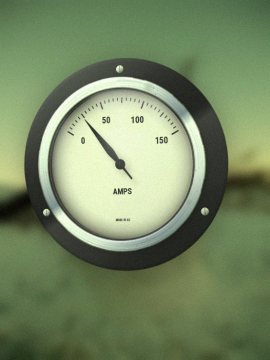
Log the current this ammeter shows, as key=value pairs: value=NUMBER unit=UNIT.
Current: value=25 unit=A
